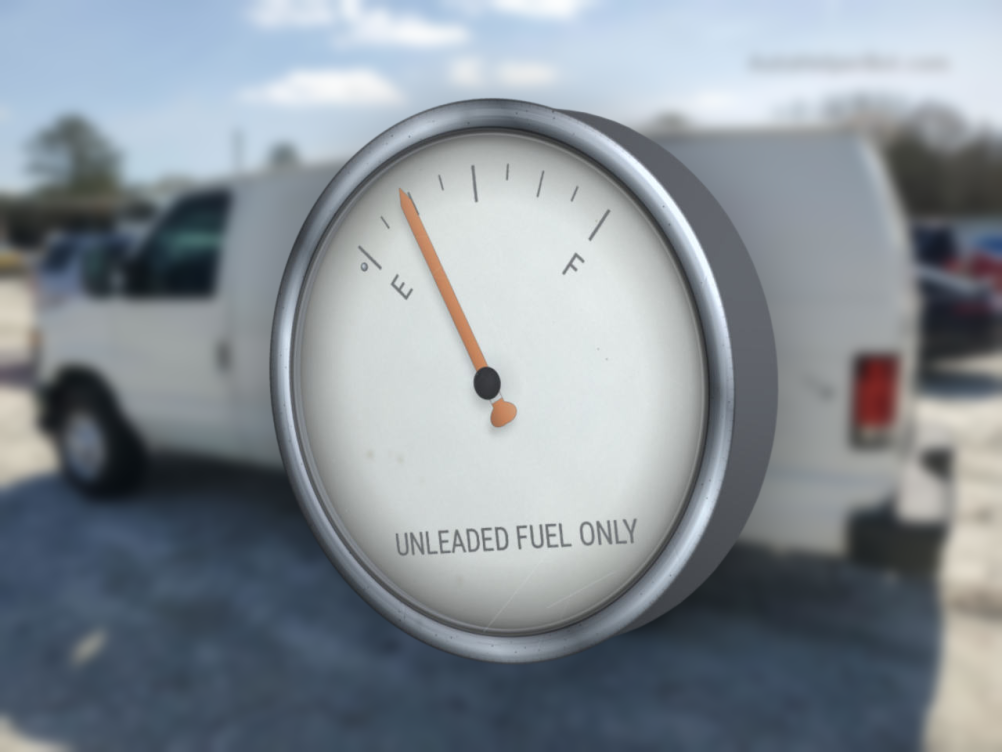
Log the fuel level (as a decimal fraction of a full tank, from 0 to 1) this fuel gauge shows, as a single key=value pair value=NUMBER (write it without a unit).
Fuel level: value=0.25
